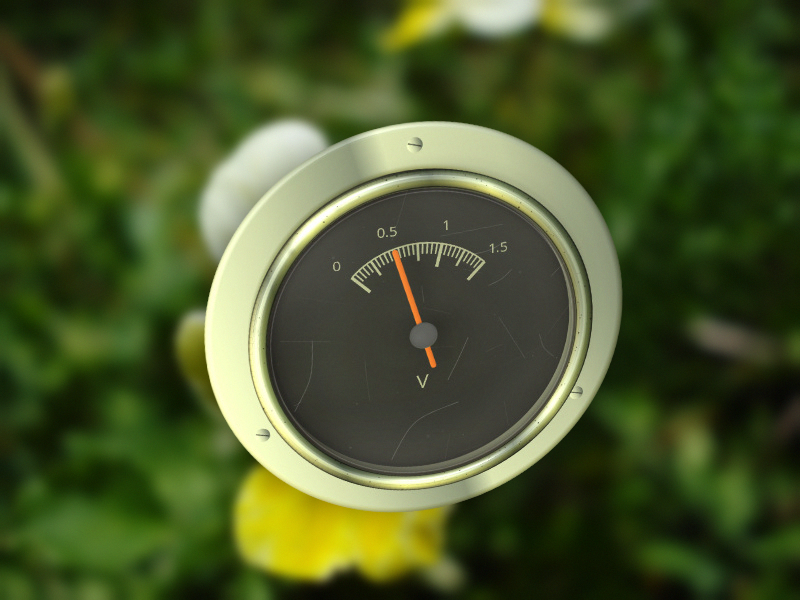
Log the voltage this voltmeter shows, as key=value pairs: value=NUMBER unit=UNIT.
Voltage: value=0.5 unit=V
